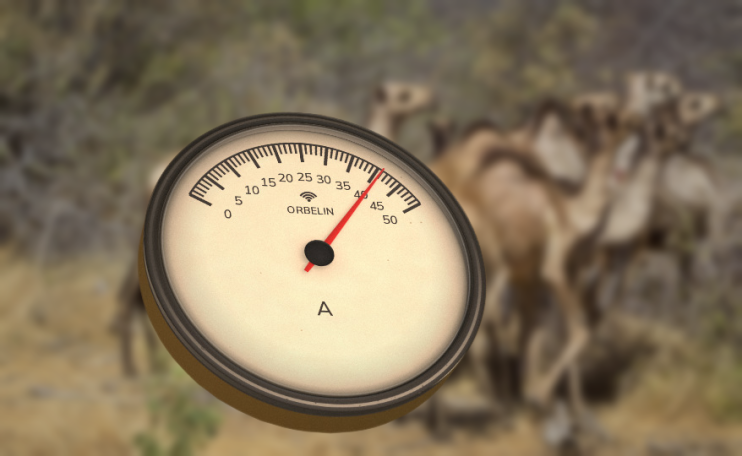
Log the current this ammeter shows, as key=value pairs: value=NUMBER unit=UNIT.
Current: value=41 unit=A
